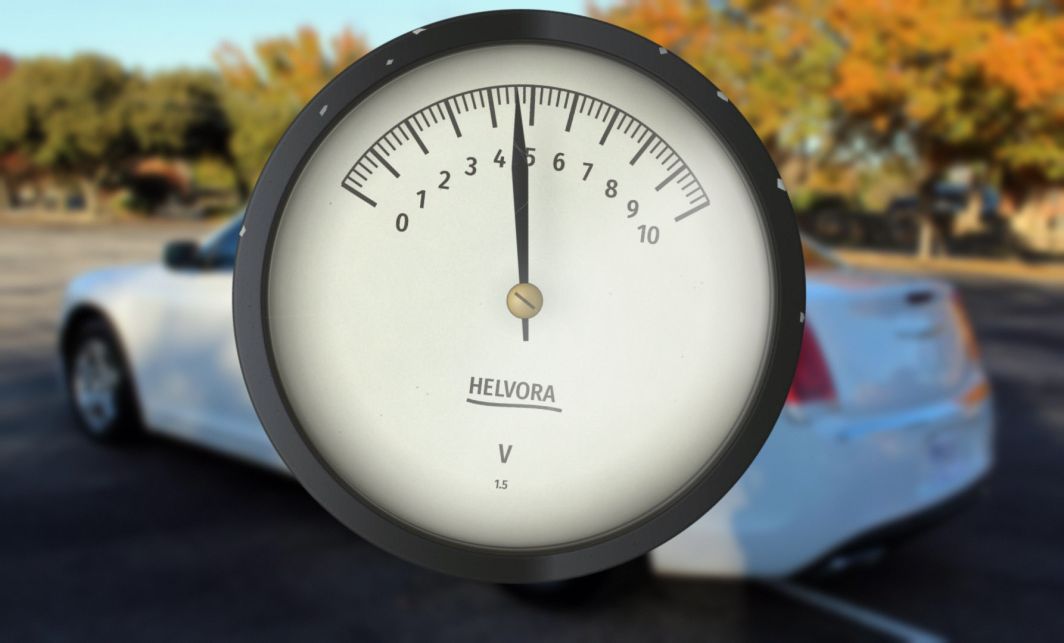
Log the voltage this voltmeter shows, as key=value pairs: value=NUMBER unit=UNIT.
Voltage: value=4.6 unit=V
